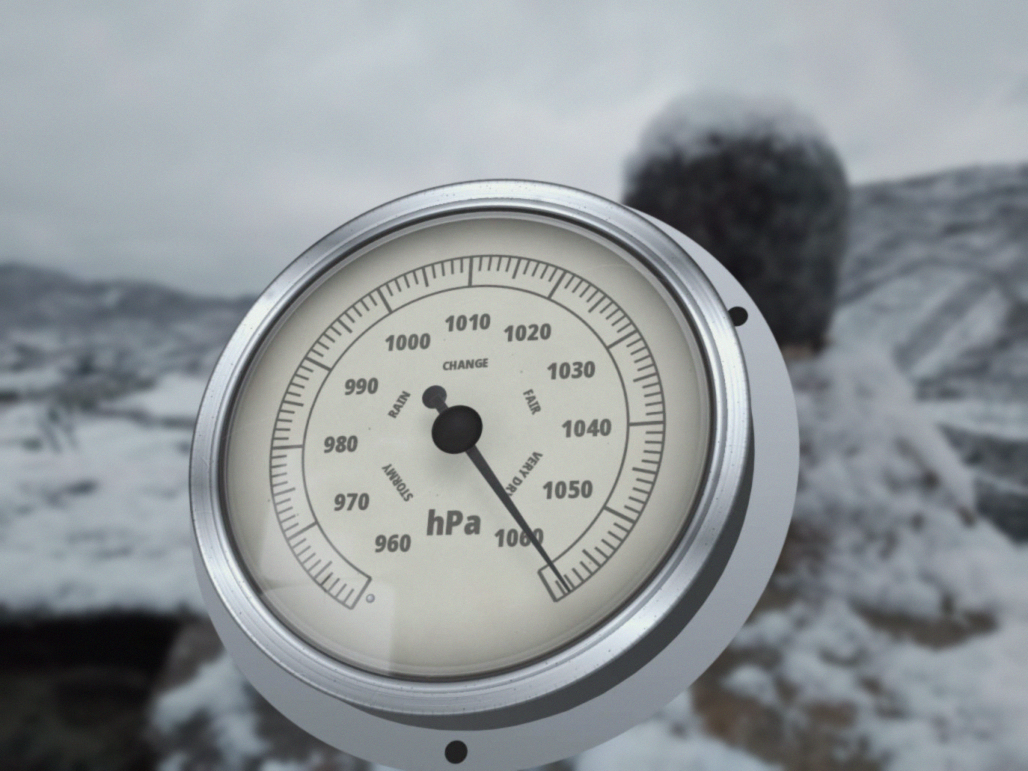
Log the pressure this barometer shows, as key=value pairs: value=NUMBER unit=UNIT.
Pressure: value=1058.5 unit=hPa
